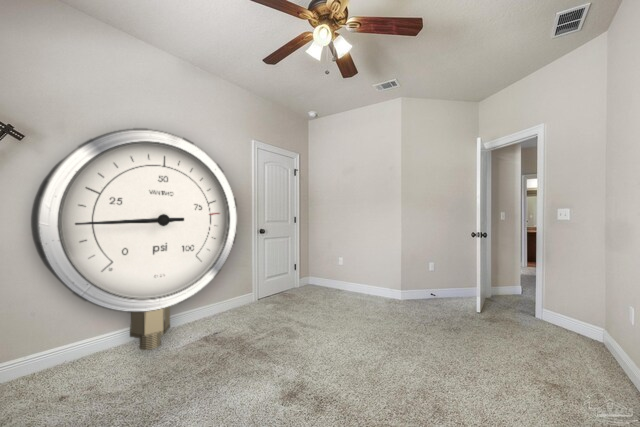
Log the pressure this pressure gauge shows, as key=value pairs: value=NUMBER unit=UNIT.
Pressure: value=15 unit=psi
